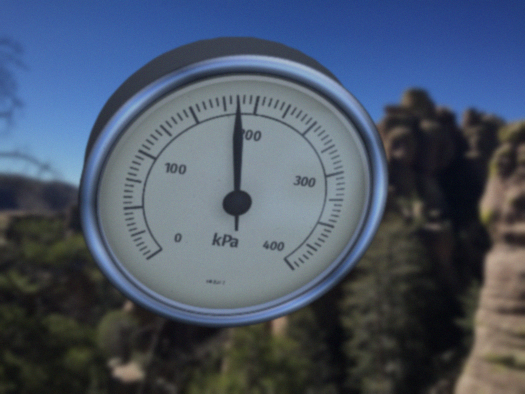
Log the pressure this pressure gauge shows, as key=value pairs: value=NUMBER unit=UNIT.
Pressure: value=185 unit=kPa
